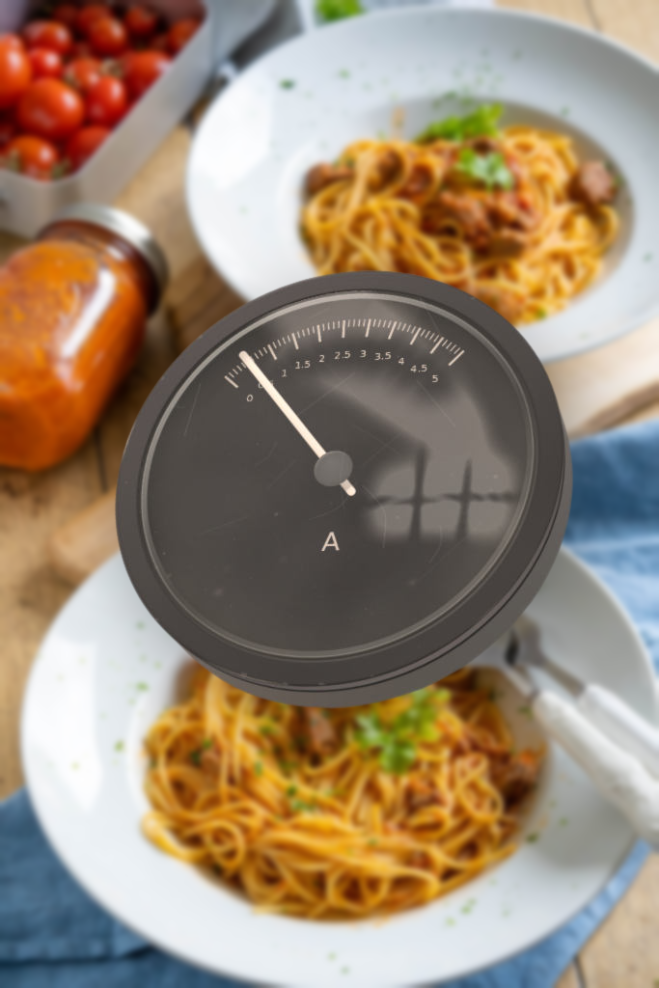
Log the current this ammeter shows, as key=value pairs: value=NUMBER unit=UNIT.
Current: value=0.5 unit=A
